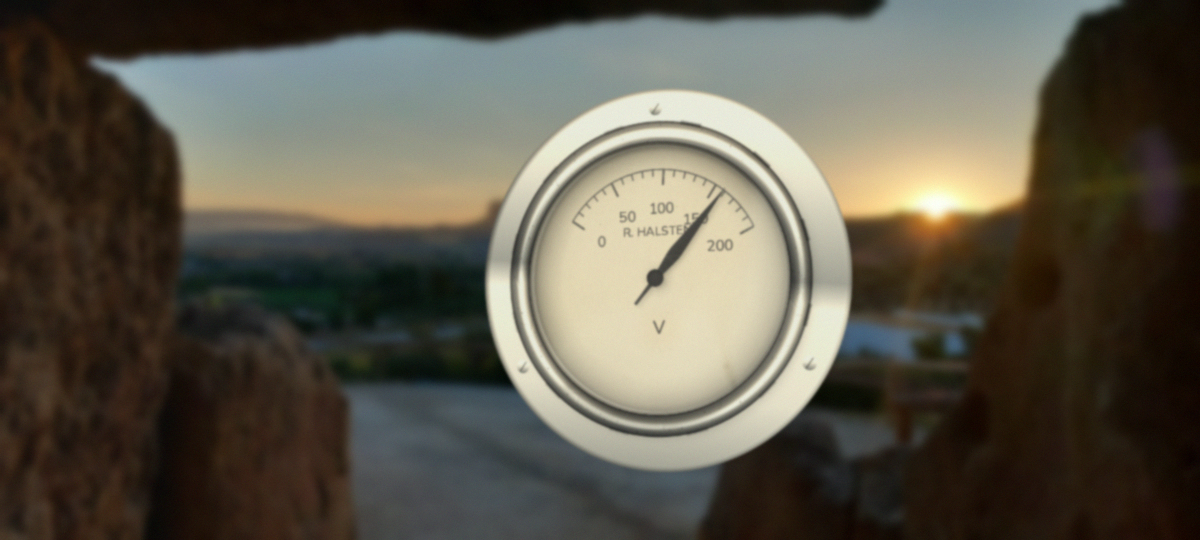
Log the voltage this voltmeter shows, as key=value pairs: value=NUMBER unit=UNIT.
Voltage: value=160 unit=V
